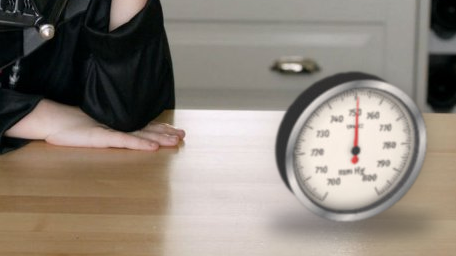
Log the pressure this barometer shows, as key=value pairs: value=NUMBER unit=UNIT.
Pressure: value=750 unit=mmHg
